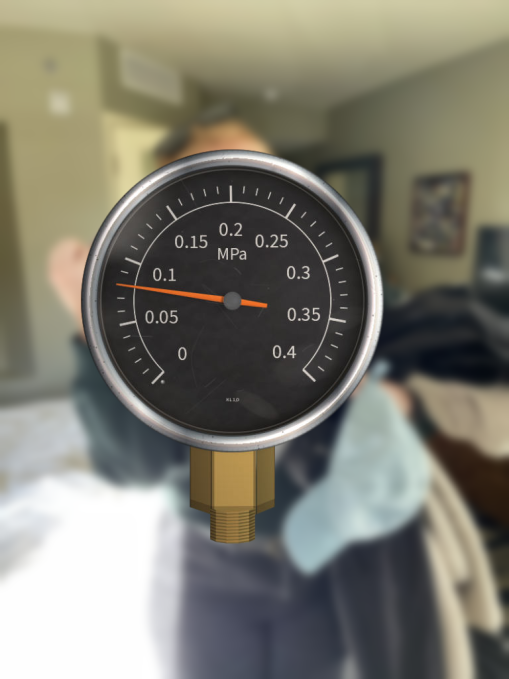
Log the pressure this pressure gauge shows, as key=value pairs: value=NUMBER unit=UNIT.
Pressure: value=0.08 unit=MPa
